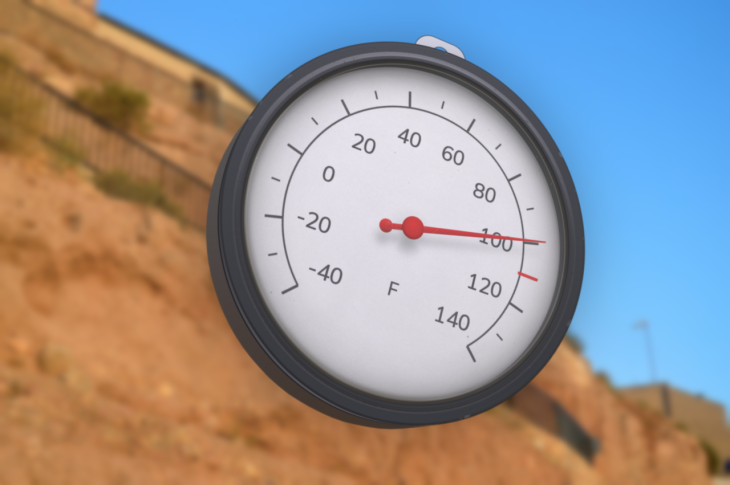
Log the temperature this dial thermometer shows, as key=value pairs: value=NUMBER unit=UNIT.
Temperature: value=100 unit=°F
